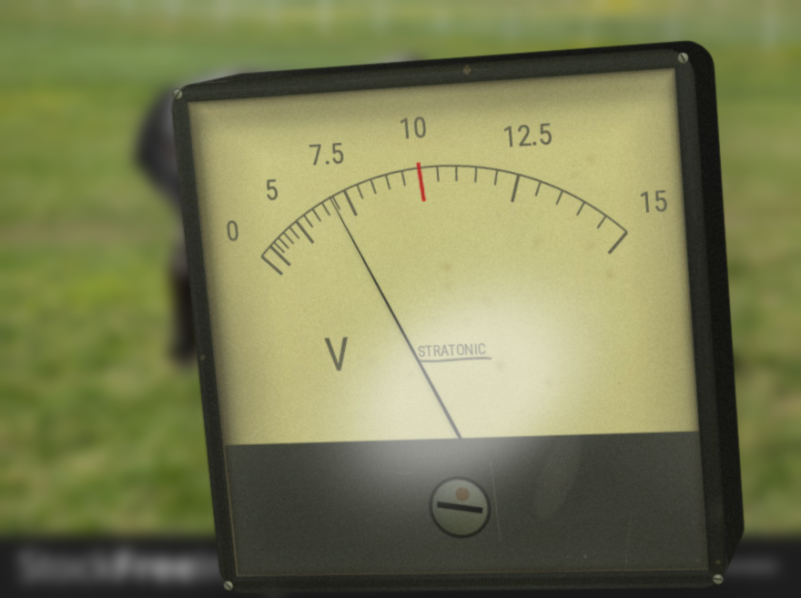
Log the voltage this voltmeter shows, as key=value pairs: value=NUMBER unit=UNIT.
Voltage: value=7 unit=V
